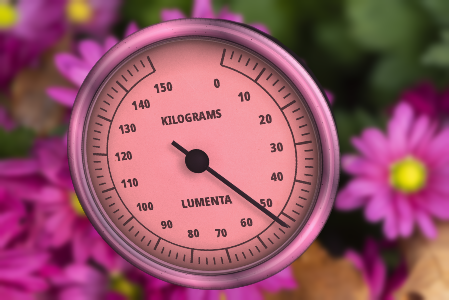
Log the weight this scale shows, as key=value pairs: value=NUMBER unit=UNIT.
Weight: value=52 unit=kg
